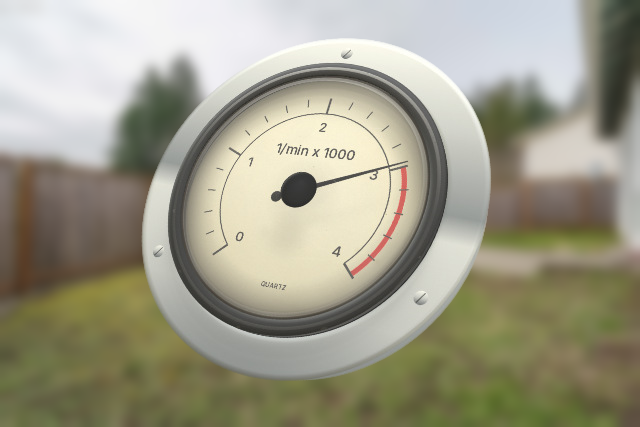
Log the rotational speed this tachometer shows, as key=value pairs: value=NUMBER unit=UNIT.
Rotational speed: value=3000 unit=rpm
